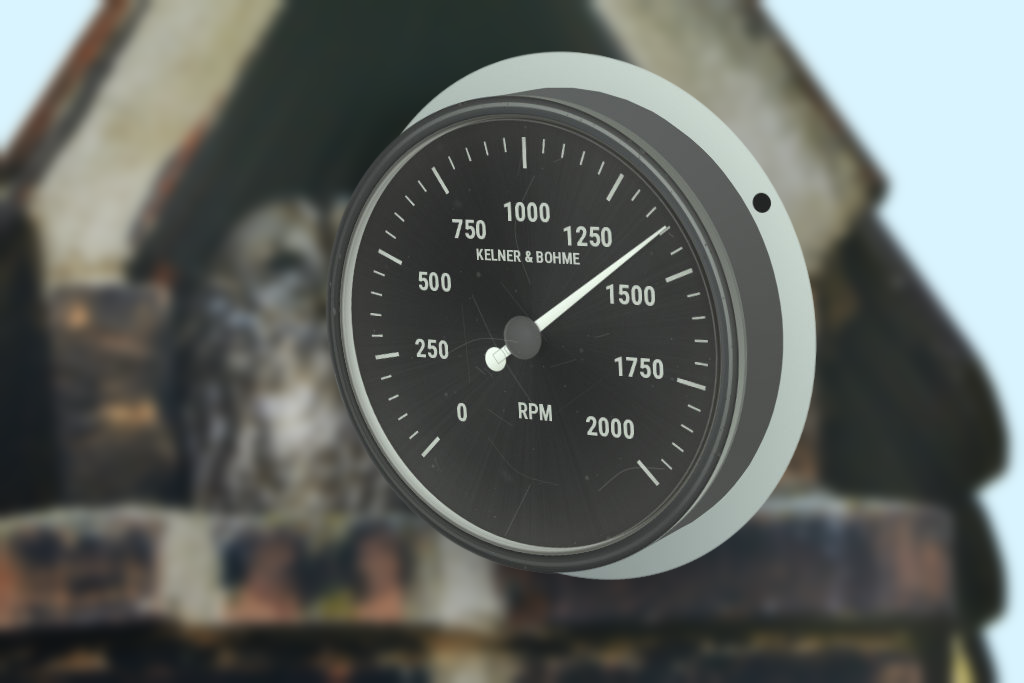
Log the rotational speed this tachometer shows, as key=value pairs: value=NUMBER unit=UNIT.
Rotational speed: value=1400 unit=rpm
